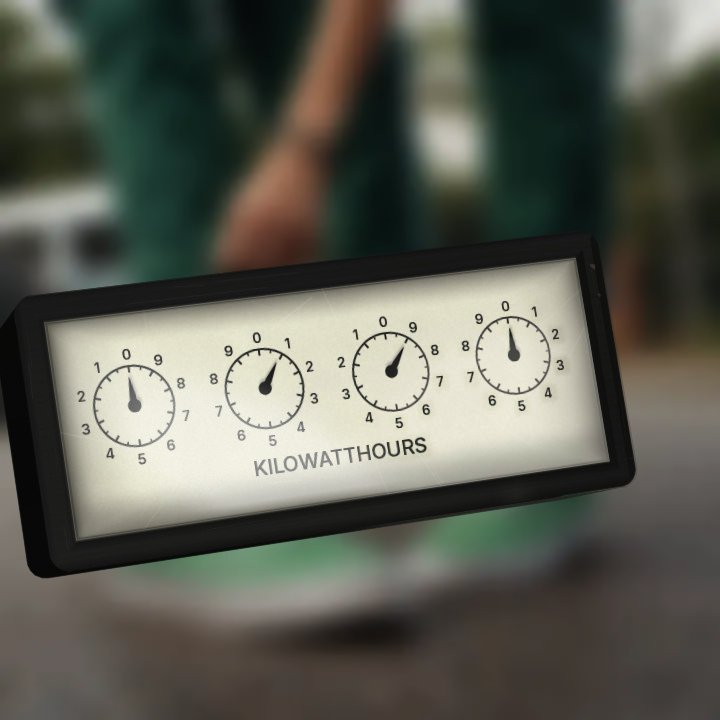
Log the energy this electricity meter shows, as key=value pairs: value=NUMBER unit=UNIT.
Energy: value=90 unit=kWh
